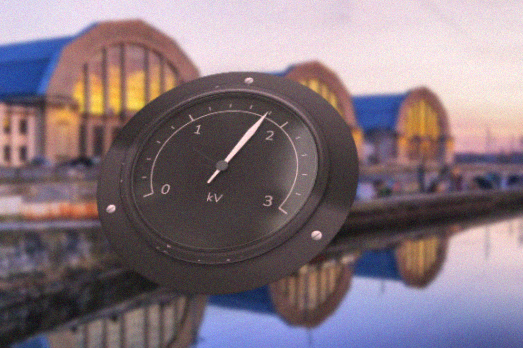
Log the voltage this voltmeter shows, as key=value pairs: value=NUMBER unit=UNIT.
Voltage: value=1.8 unit=kV
